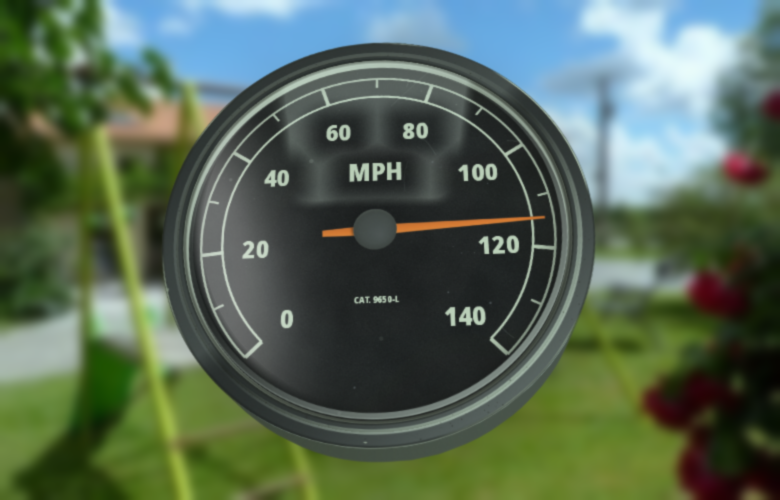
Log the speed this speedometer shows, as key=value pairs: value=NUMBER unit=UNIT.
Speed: value=115 unit=mph
